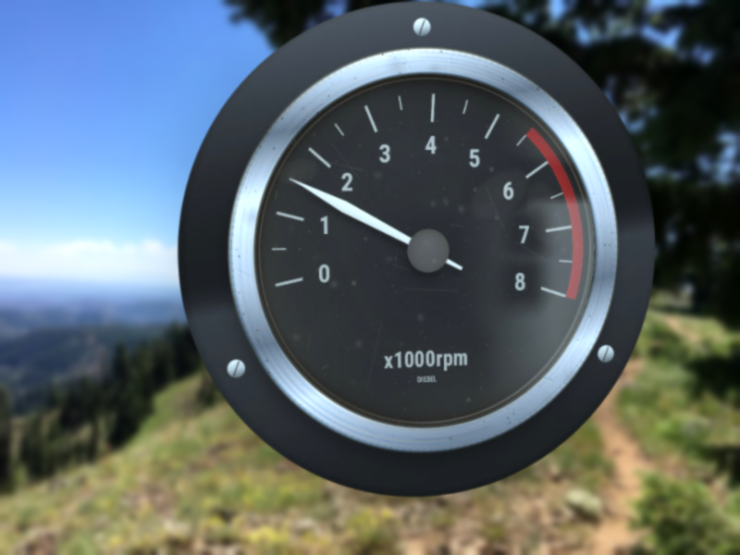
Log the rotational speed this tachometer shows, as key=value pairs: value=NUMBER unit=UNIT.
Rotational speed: value=1500 unit=rpm
